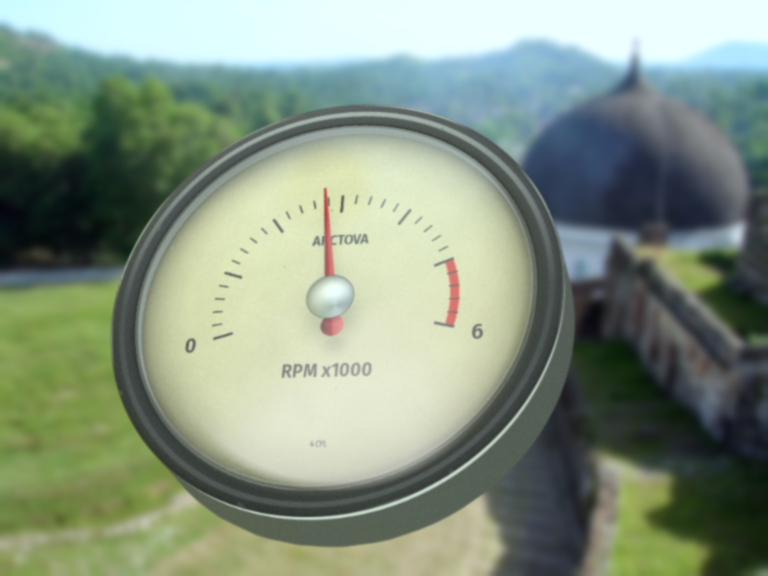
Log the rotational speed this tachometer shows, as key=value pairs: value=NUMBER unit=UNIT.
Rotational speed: value=2800 unit=rpm
